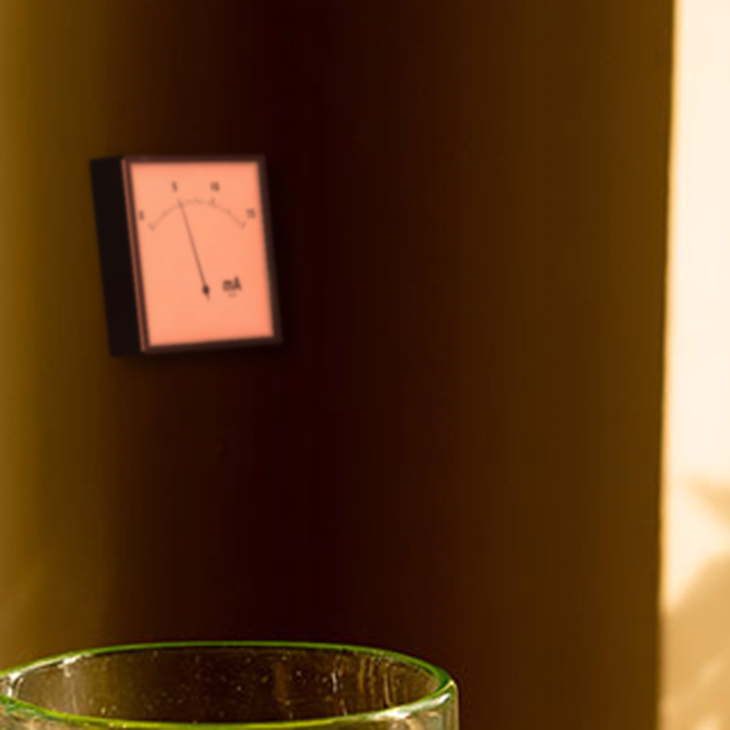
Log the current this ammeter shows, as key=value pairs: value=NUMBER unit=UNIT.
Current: value=5 unit=mA
